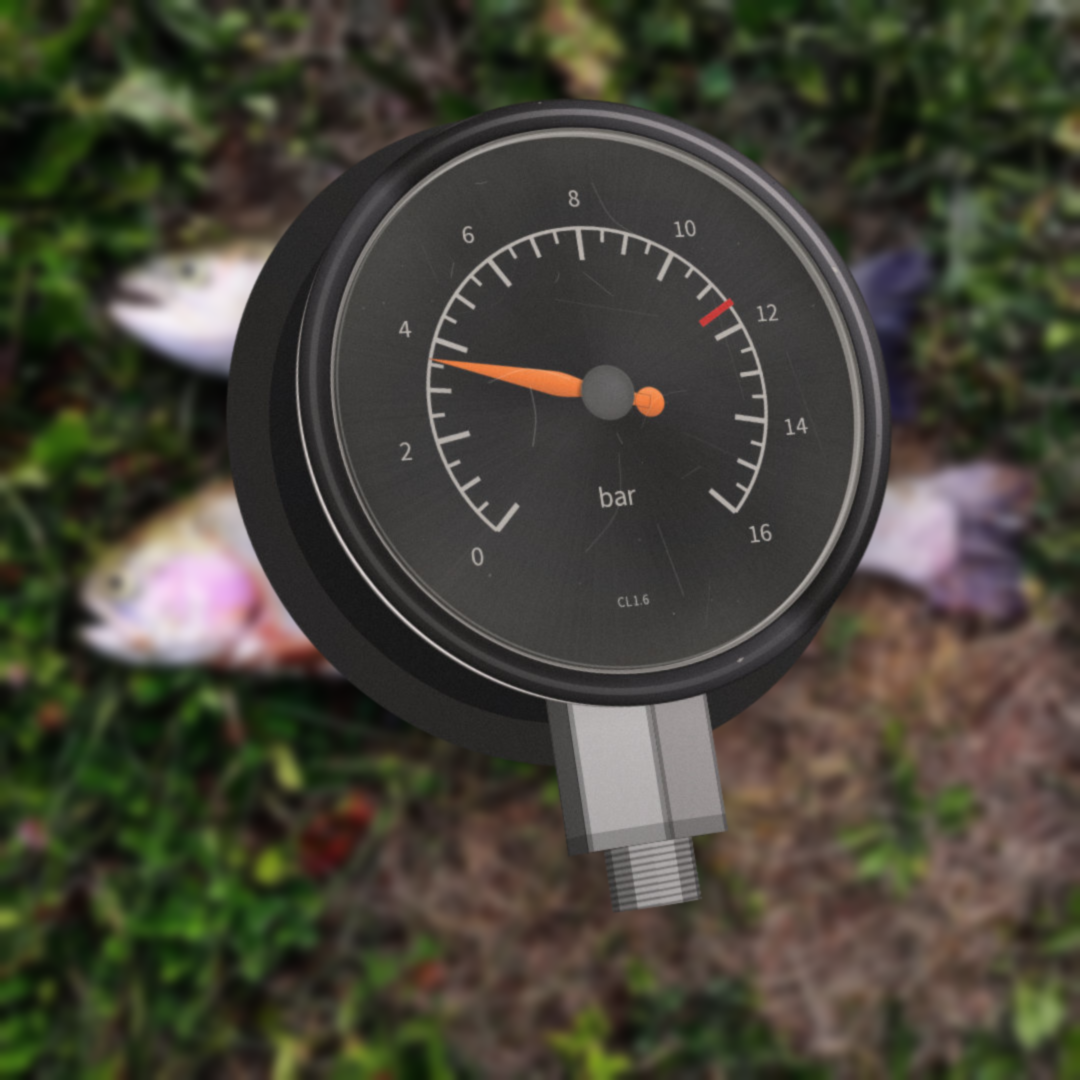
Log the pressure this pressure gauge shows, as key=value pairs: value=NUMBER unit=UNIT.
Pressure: value=3.5 unit=bar
